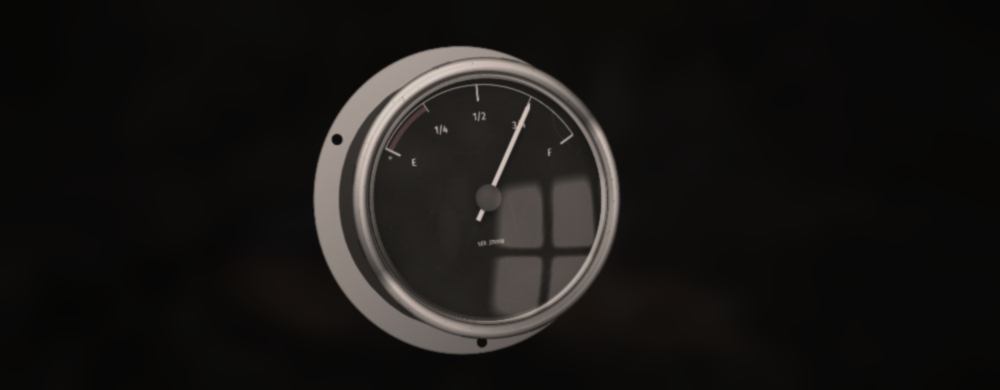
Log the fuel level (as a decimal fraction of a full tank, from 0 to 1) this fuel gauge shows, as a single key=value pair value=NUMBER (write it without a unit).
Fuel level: value=0.75
